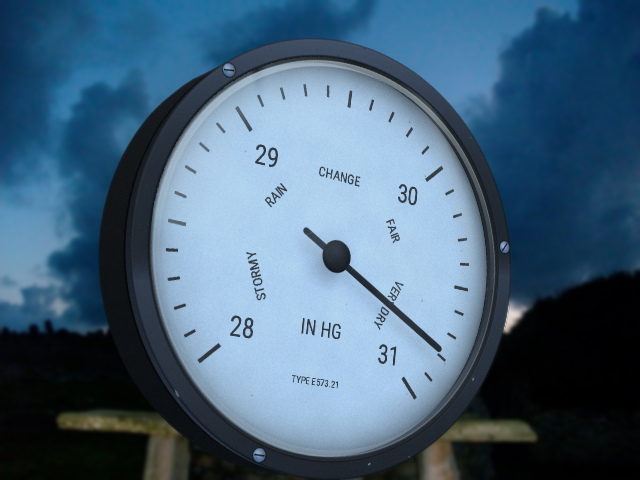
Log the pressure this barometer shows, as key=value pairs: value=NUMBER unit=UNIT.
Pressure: value=30.8 unit=inHg
